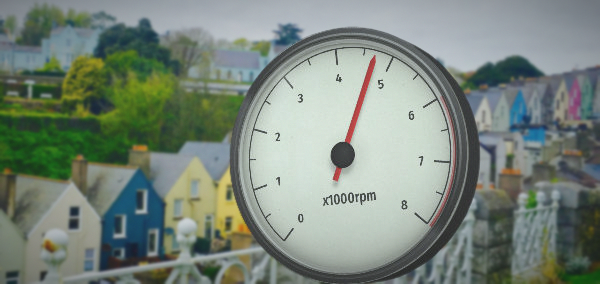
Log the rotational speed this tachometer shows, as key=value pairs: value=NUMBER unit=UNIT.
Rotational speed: value=4750 unit=rpm
